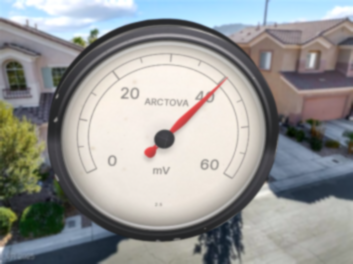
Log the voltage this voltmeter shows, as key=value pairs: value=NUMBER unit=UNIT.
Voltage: value=40 unit=mV
